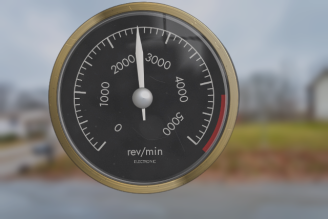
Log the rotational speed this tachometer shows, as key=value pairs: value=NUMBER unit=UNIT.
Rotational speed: value=2500 unit=rpm
